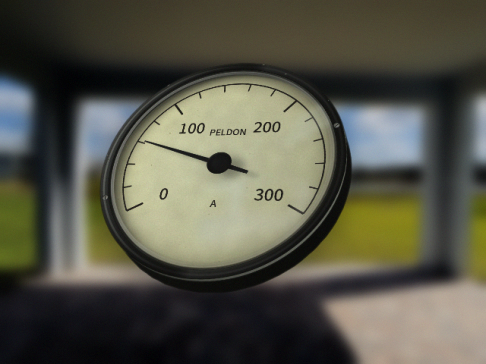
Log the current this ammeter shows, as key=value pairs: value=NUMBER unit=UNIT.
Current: value=60 unit=A
